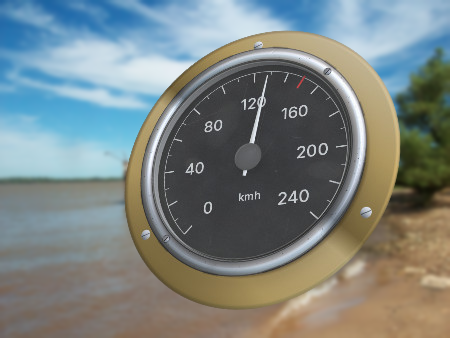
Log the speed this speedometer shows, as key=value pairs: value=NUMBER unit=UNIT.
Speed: value=130 unit=km/h
